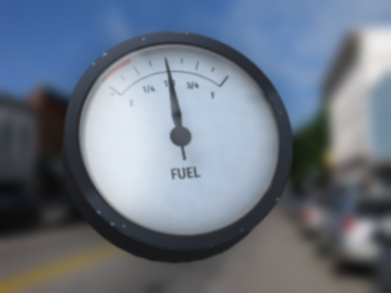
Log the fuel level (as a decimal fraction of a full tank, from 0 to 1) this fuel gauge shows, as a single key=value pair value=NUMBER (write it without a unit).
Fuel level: value=0.5
